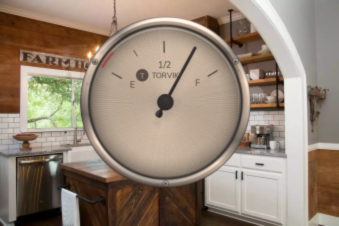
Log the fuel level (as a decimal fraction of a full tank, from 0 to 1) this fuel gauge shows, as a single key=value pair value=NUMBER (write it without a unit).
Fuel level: value=0.75
